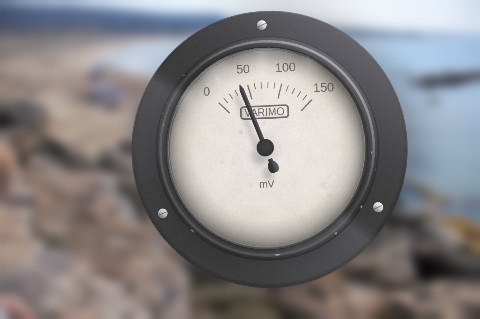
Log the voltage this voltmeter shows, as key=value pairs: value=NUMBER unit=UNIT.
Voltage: value=40 unit=mV
